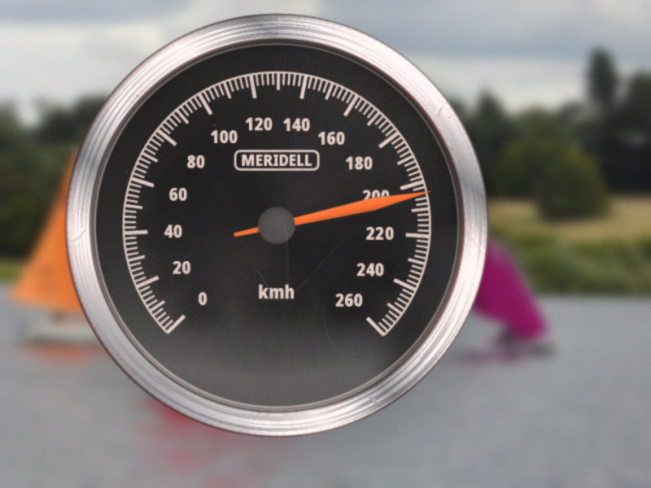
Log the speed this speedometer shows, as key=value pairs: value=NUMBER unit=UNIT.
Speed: value=204 unit=km/h
